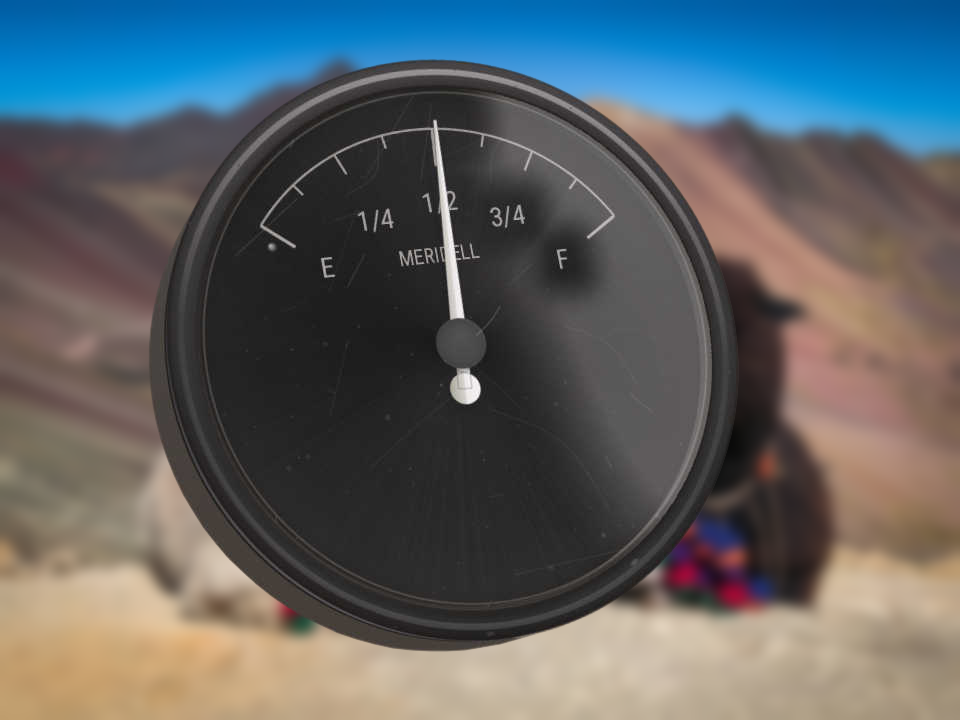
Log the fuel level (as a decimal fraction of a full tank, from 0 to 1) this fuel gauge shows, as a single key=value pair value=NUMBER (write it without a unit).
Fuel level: value=0.5
